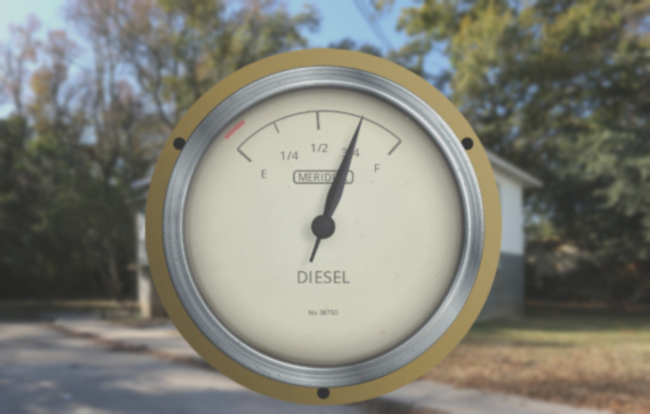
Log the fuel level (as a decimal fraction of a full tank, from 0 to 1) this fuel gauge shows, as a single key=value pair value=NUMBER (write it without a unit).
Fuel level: value=0.75
